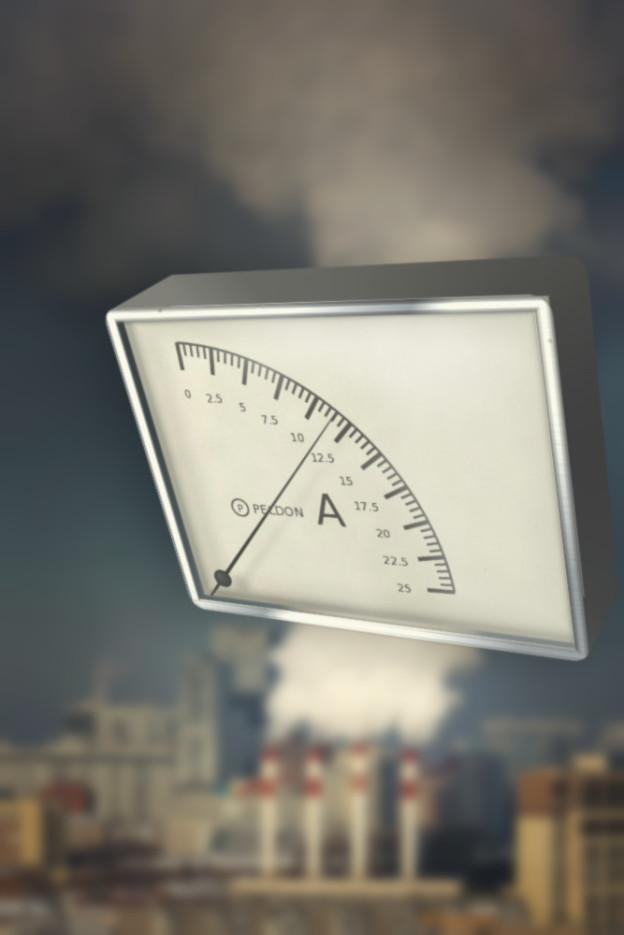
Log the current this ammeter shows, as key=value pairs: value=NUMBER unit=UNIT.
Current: value=11.5 unit=A
